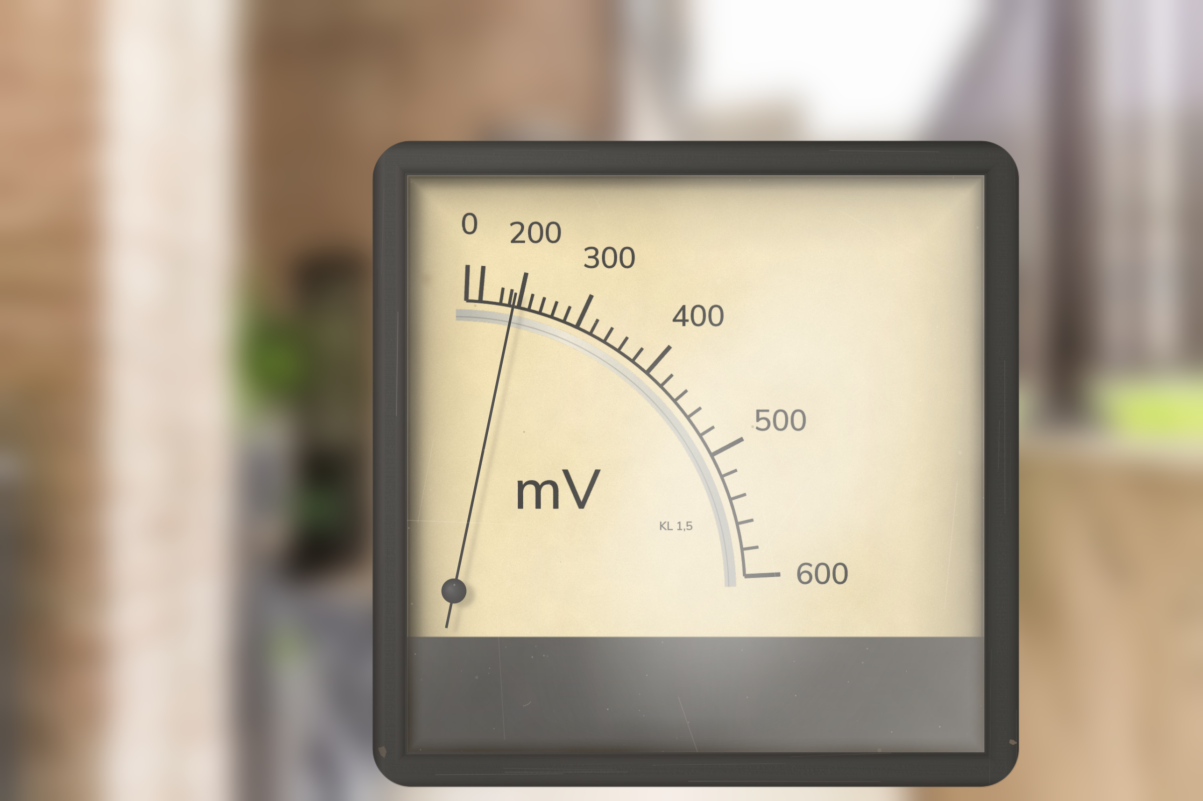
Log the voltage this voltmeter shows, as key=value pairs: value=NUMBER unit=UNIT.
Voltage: value=190 unit=mV
